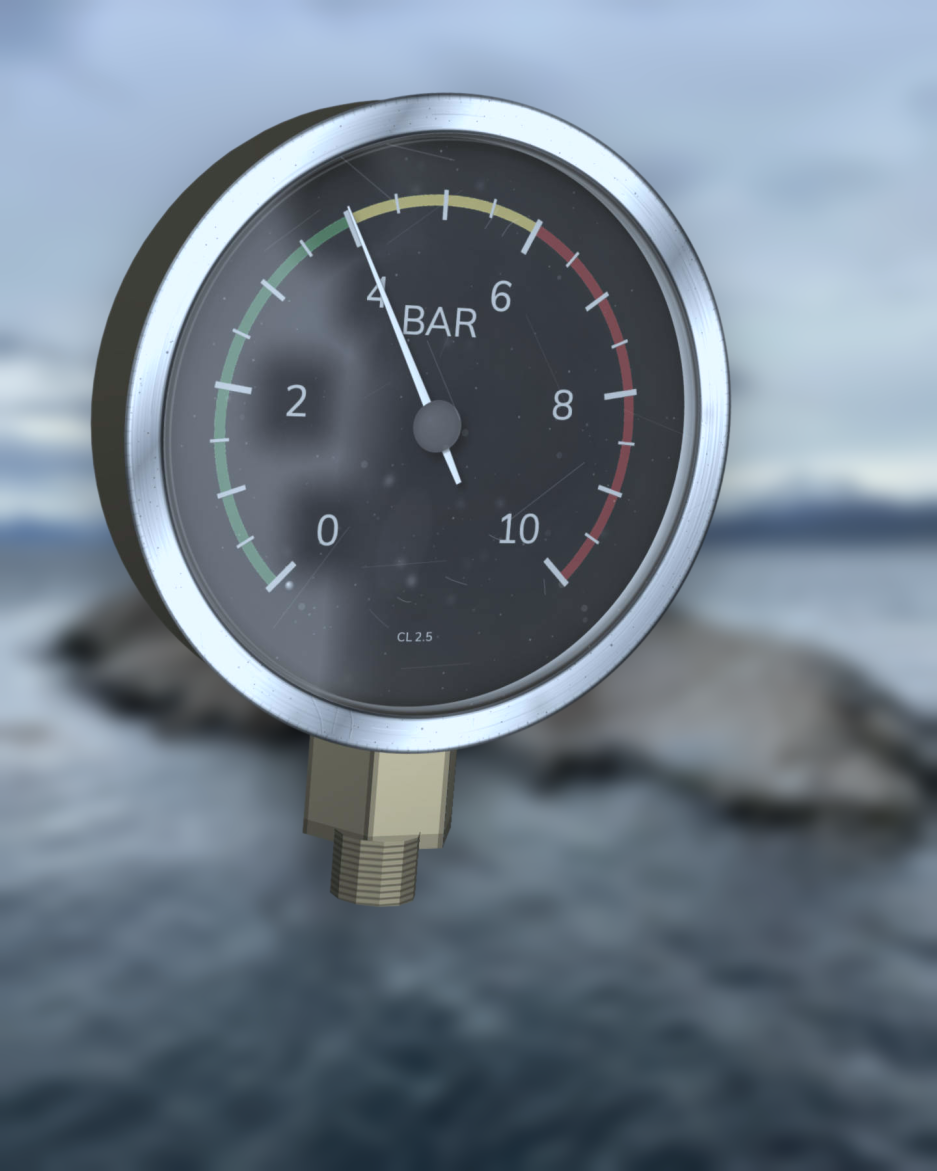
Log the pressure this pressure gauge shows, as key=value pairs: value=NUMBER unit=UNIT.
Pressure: value=4 unit=bar
